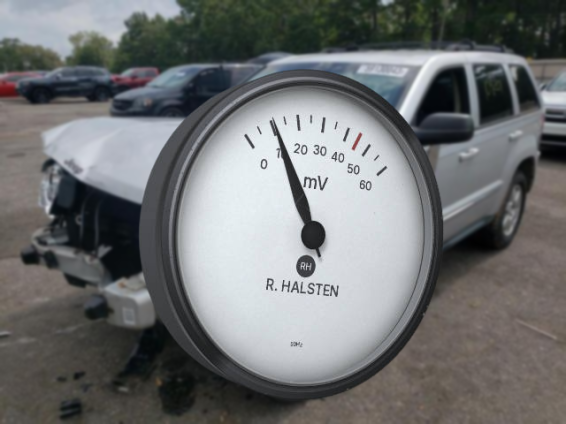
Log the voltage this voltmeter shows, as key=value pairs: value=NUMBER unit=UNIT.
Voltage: value=10 unit=mV
